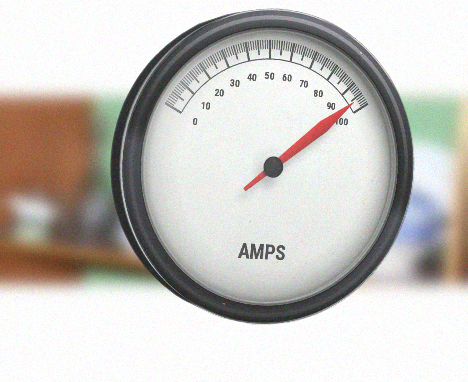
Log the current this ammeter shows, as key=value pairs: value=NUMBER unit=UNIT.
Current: value=95 unit=A
